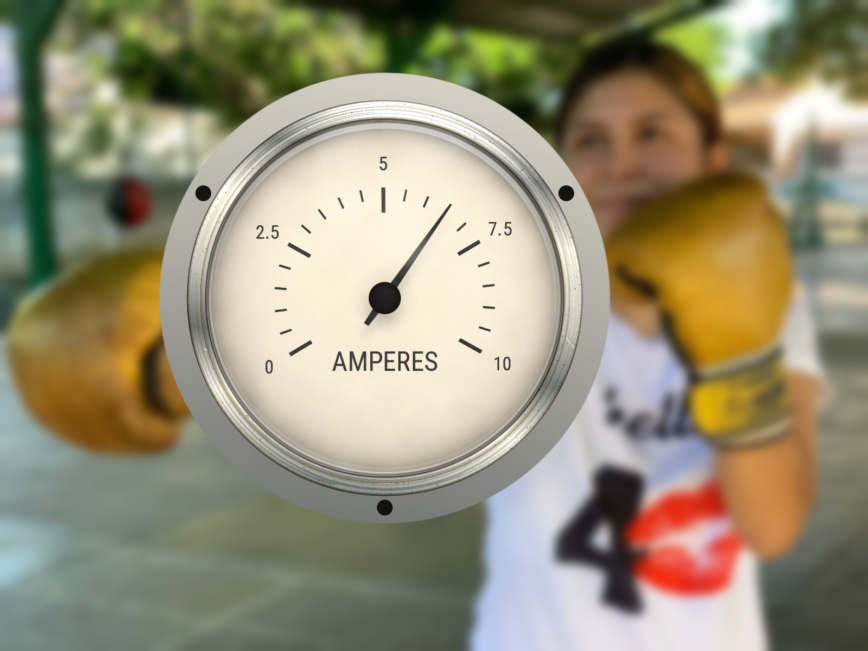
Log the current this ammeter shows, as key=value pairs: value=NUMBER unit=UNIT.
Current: value=6.5 unit=A
